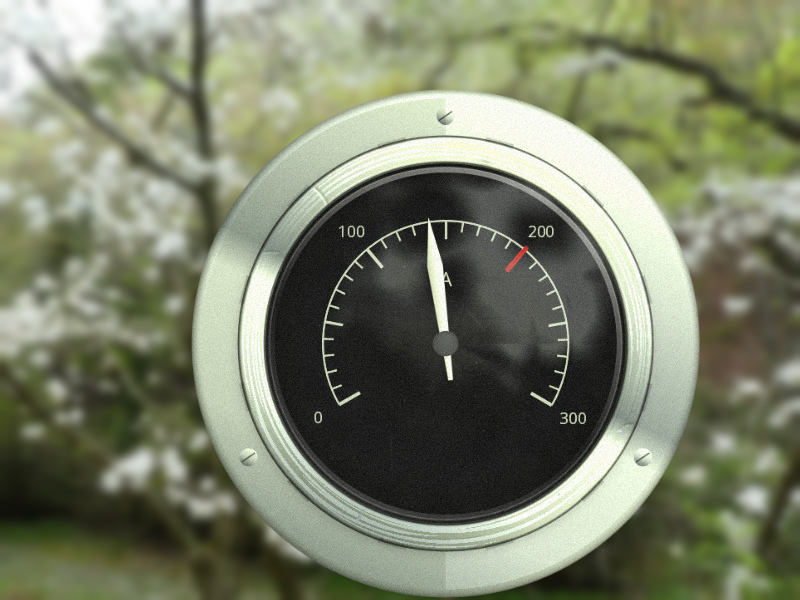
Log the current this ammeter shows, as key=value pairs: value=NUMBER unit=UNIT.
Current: value=140 unit=A
